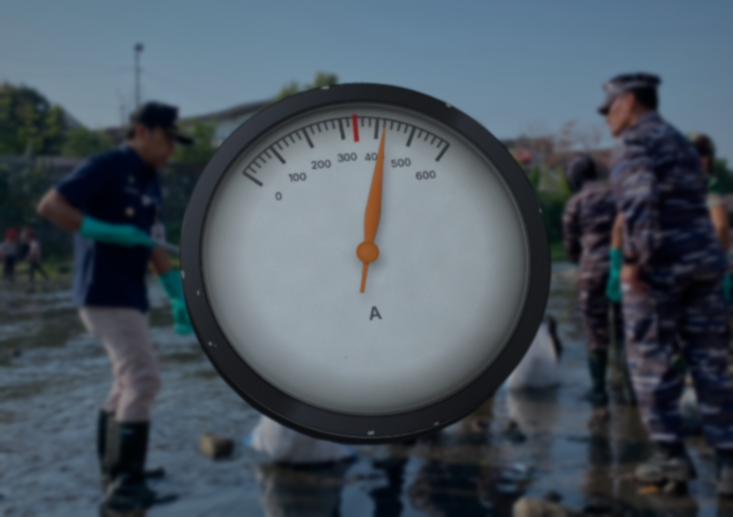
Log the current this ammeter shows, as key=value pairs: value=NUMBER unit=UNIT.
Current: value=420 unit=A
